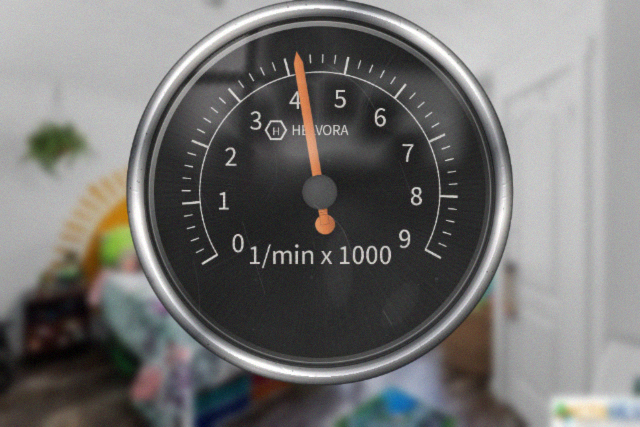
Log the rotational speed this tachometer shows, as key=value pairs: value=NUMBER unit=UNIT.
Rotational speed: value=4200 unit=rpm
